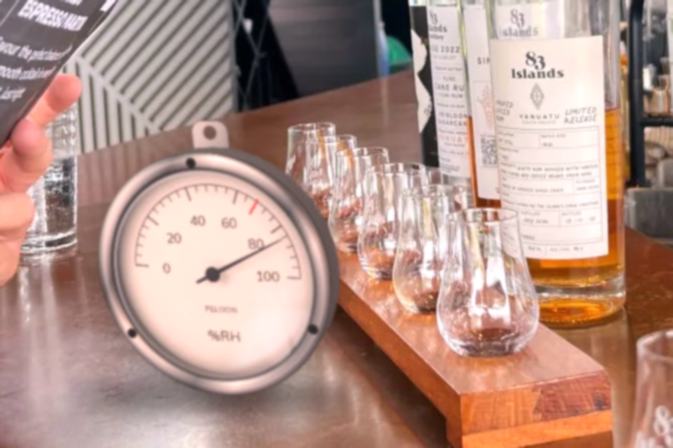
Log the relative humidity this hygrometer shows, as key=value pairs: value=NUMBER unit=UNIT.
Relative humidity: value=84 unit=%
